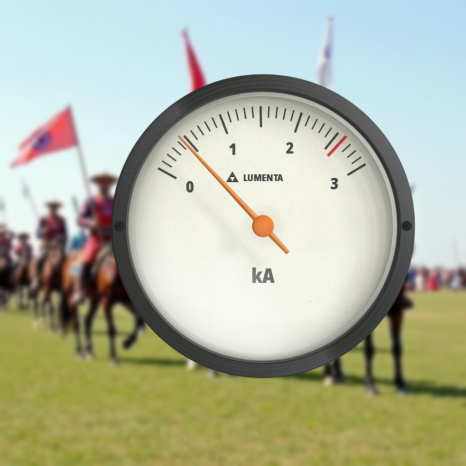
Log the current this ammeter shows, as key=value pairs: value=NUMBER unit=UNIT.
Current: value=0.45 unit=kA
